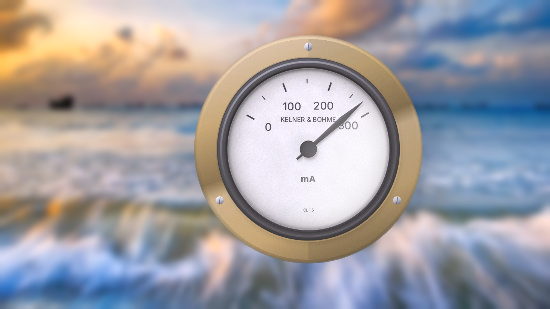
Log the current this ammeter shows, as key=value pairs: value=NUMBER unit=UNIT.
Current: value=275 unit=mA
